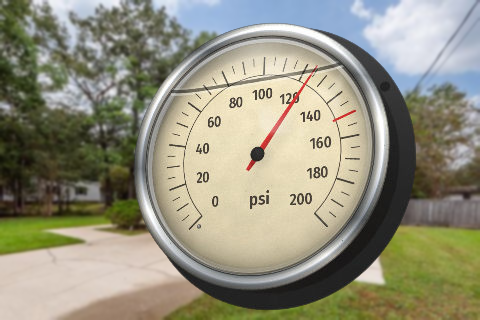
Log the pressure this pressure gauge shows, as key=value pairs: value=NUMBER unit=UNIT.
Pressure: value=125 unit=psi
